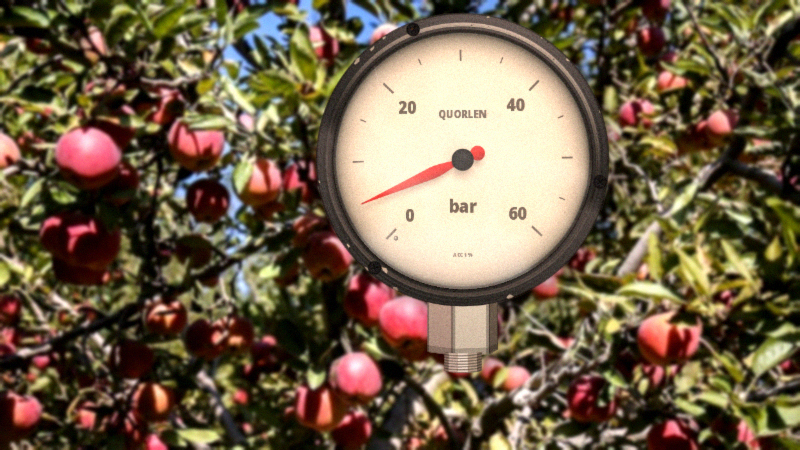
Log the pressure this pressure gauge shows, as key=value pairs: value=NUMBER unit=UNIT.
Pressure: value=5 unit=bar
